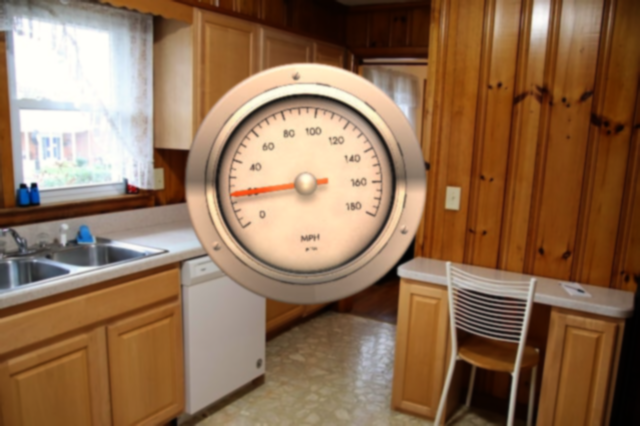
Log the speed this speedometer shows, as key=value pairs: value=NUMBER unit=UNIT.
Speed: value=20 unit=mph
